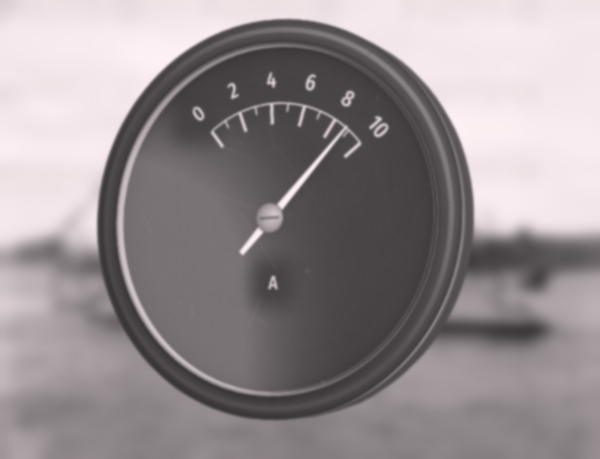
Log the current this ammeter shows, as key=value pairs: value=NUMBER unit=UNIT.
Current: value=9 unit=A
